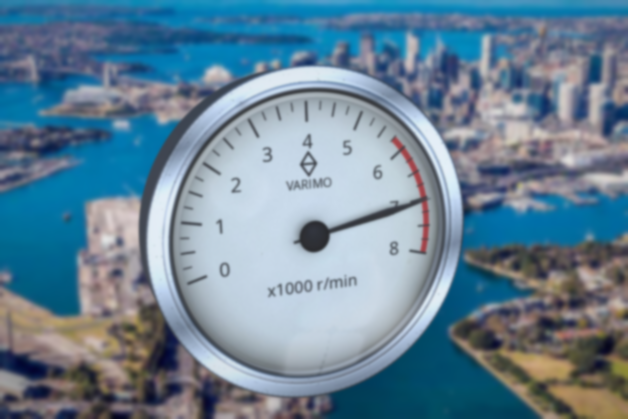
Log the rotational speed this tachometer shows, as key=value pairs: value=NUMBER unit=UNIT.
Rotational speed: value=7000 unit=rpm
